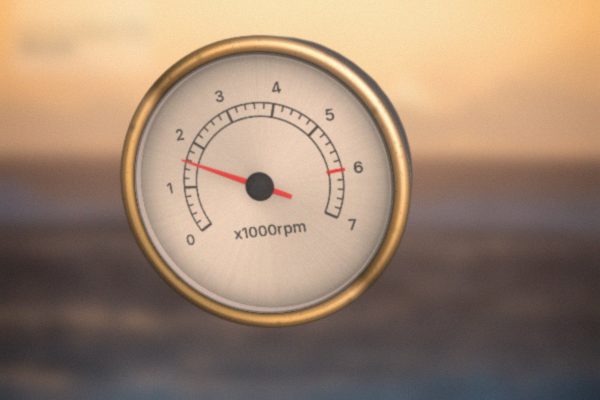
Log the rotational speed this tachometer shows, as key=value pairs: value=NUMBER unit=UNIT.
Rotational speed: value=1600 unit=rpm
